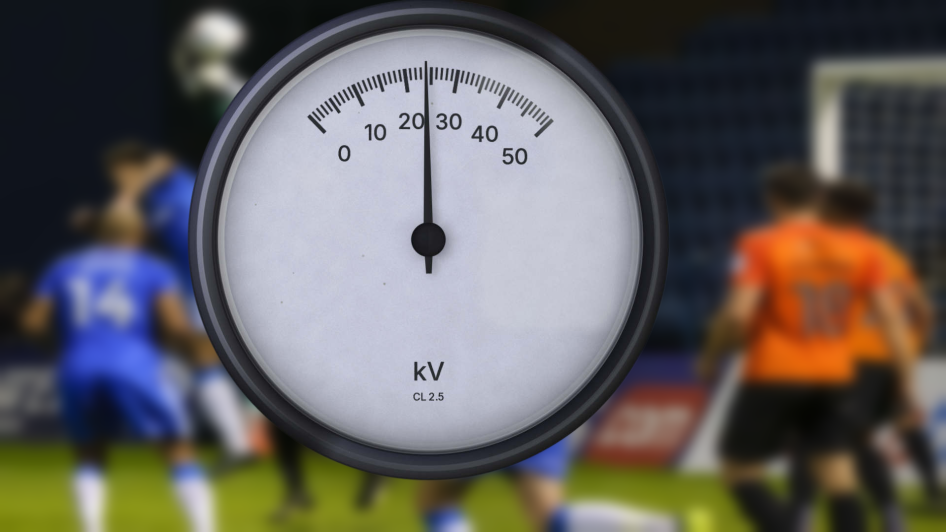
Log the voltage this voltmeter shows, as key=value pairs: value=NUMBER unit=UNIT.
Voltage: value=24 unit=kV
